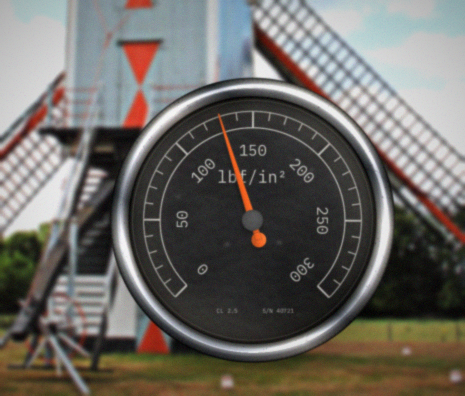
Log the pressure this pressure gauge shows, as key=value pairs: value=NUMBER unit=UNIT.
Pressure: value=130 unit=psi
